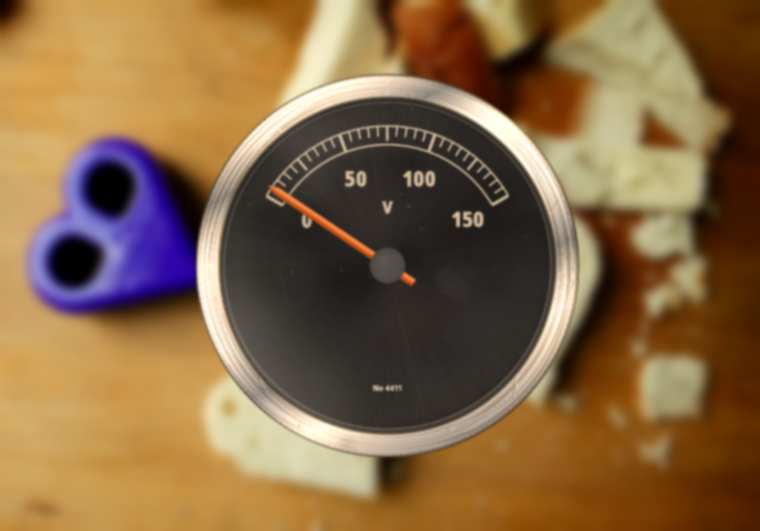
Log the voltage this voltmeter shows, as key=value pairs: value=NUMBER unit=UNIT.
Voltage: value=5 unit=V
